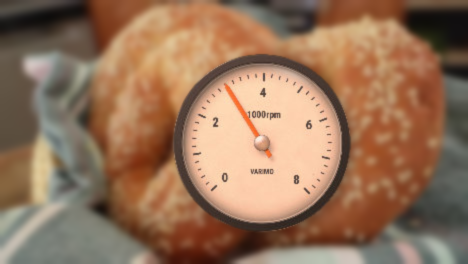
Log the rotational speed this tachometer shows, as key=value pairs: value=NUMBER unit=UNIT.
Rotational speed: value=3000 unit=rpm
